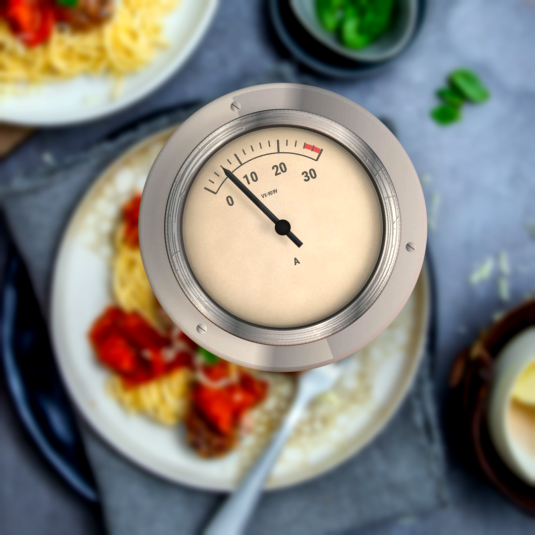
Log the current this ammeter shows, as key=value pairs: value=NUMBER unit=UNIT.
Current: value=6 unit=A
